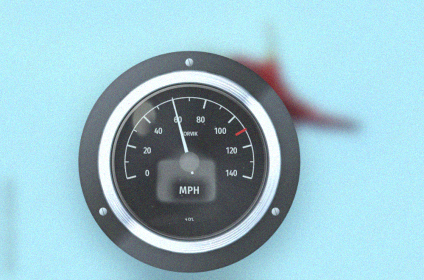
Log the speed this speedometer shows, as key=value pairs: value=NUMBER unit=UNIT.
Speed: value=60 unit=mph
